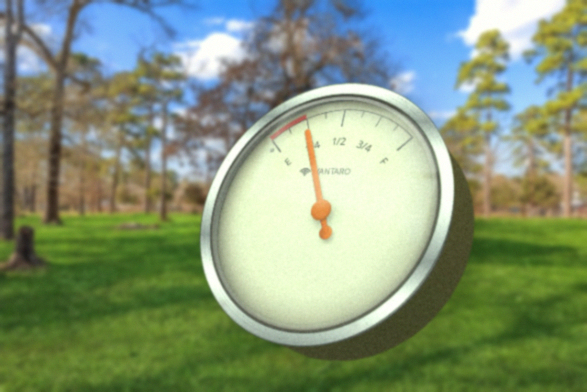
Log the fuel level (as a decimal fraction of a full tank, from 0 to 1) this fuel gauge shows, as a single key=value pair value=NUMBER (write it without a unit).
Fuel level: value=0.25
